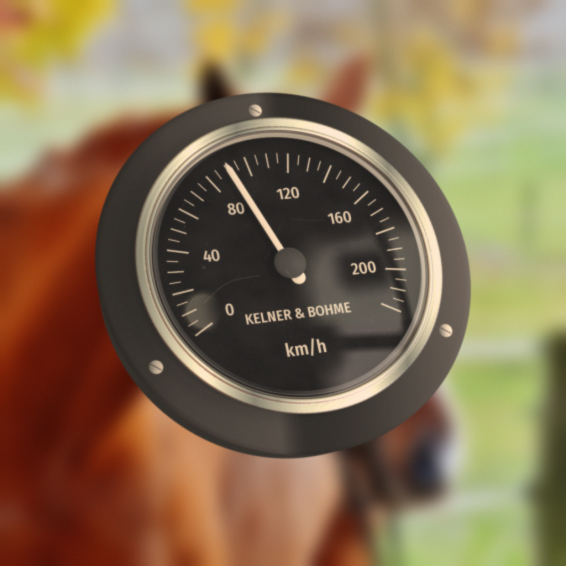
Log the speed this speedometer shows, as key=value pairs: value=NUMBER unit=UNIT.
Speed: value=90 unit=km/h
